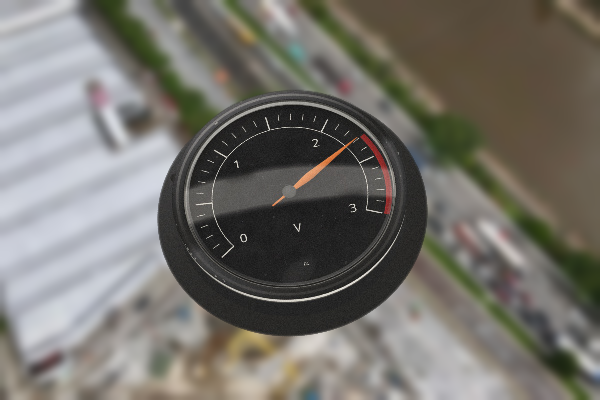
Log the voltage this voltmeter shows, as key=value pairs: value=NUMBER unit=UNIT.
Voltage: value=2.3 unit=V
